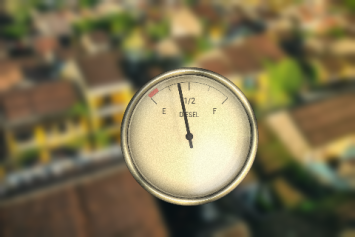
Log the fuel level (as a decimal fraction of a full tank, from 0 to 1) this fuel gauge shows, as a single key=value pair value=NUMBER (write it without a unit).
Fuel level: value=0.375
